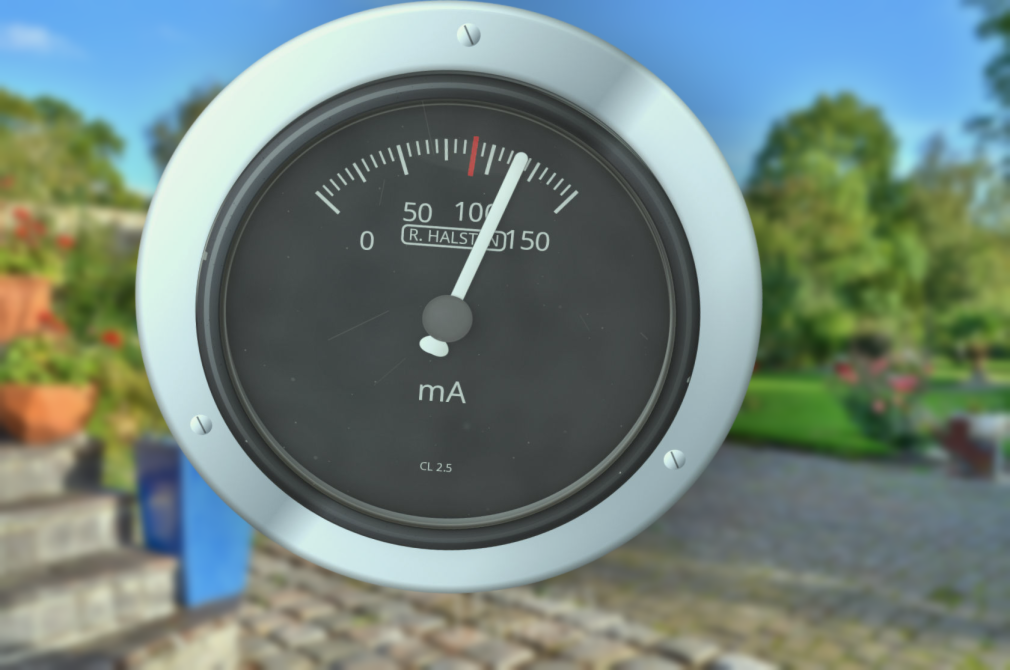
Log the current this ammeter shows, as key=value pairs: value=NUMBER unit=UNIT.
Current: value=115 unit=mA
